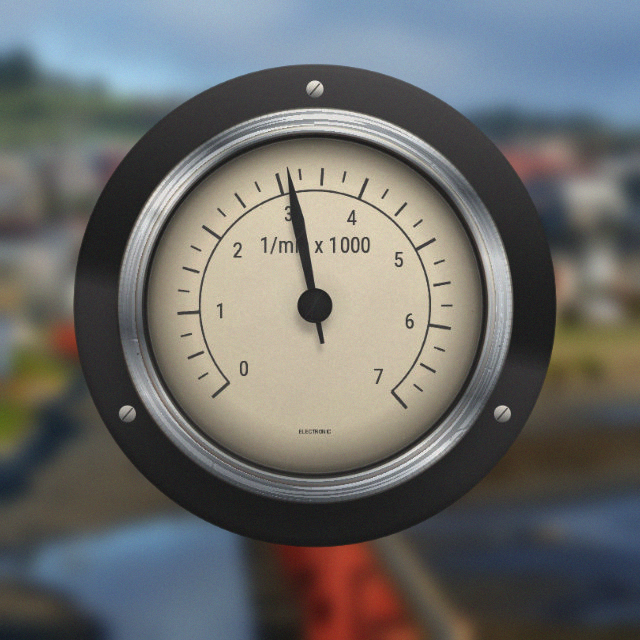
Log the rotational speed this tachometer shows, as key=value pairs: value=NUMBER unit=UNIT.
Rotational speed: value=3125 unit=rpm
